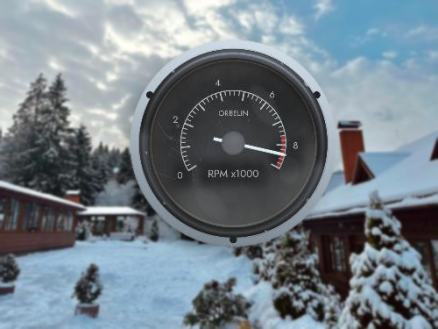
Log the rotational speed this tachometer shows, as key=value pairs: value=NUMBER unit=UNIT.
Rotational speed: value=8400 unit=rpm
